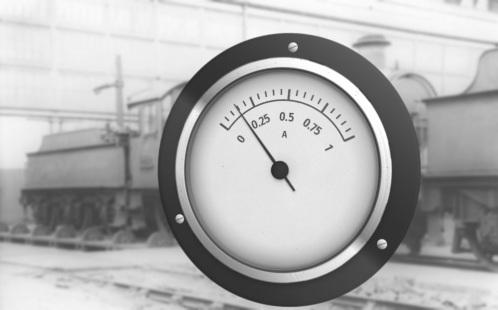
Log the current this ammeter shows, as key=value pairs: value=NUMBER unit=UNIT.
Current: value=0.15 unit=A
